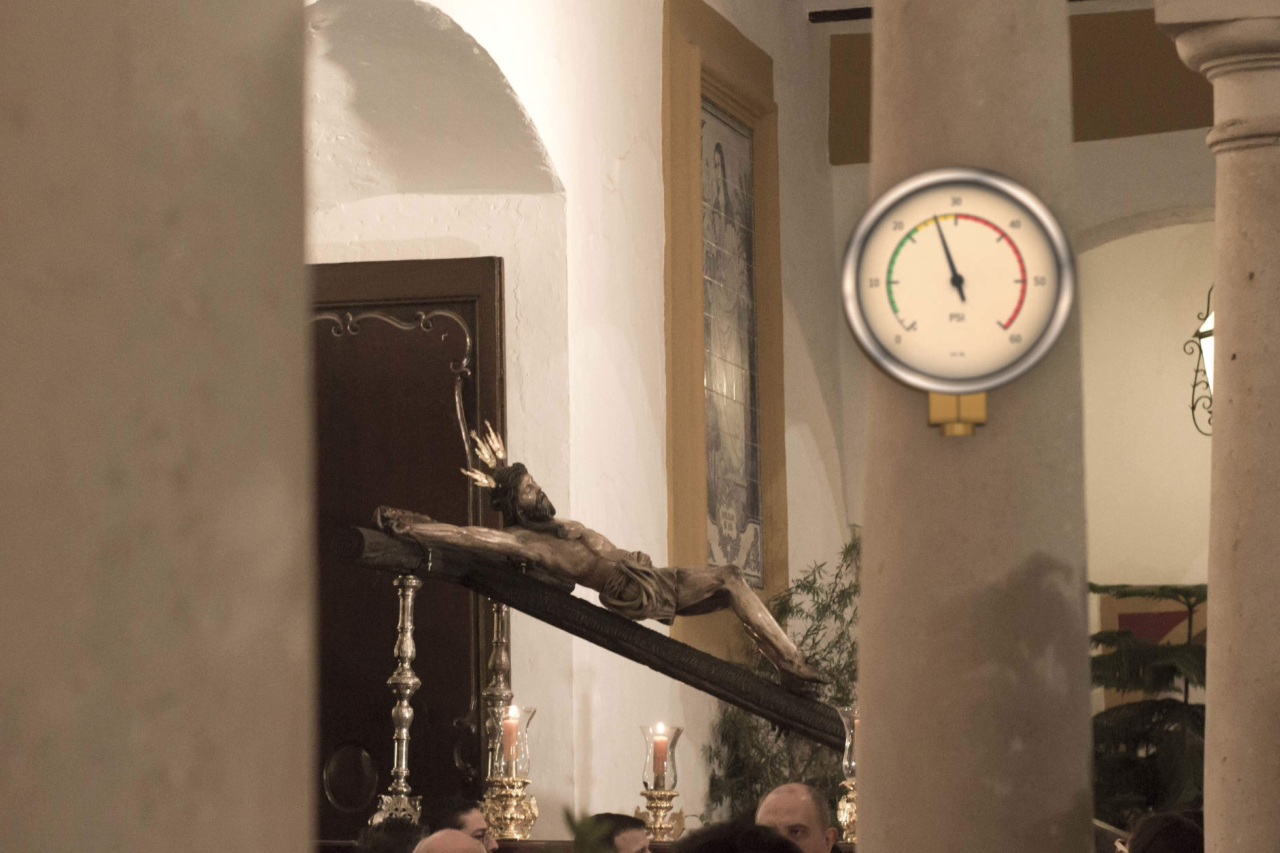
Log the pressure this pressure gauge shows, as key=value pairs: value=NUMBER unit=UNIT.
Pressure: value=26 unit=psi
